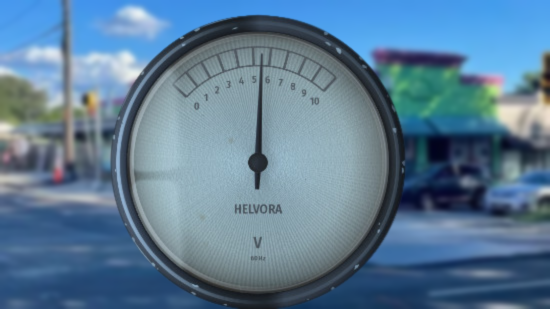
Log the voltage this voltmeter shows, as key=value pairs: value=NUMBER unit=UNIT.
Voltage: value=5.5 unit=V
